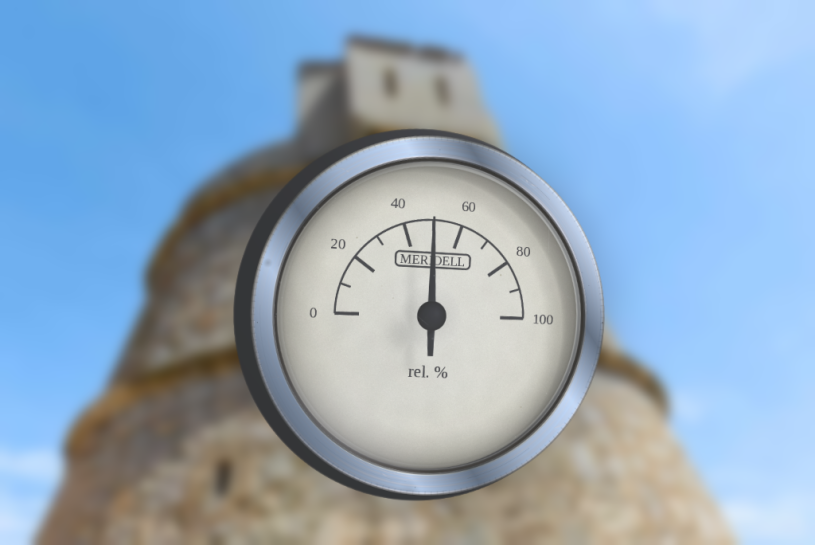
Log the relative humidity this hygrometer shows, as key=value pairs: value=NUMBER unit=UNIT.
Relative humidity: value=50 unit=%
